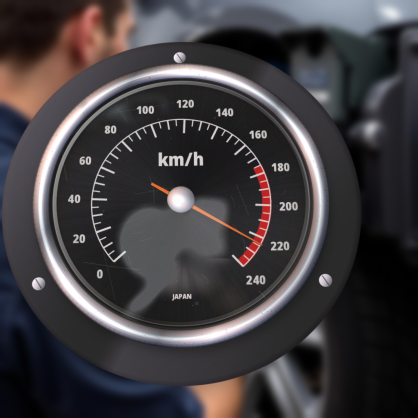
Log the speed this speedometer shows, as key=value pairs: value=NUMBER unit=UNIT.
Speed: value=225 unit=km/h
